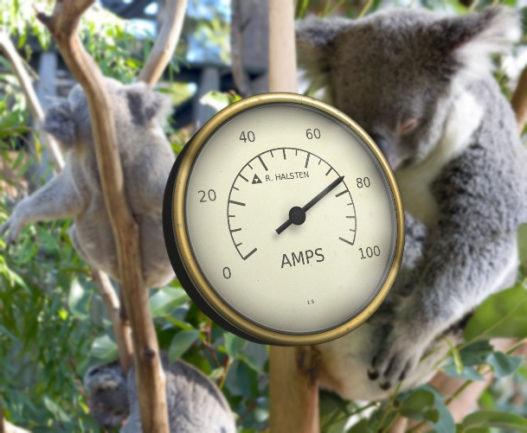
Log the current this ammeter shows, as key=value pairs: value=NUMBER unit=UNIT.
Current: value=75 unit=A
